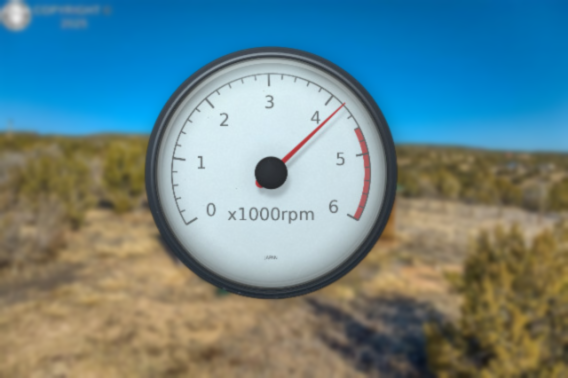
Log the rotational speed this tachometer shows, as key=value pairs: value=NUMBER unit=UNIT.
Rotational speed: value=4200 unit=rpm
